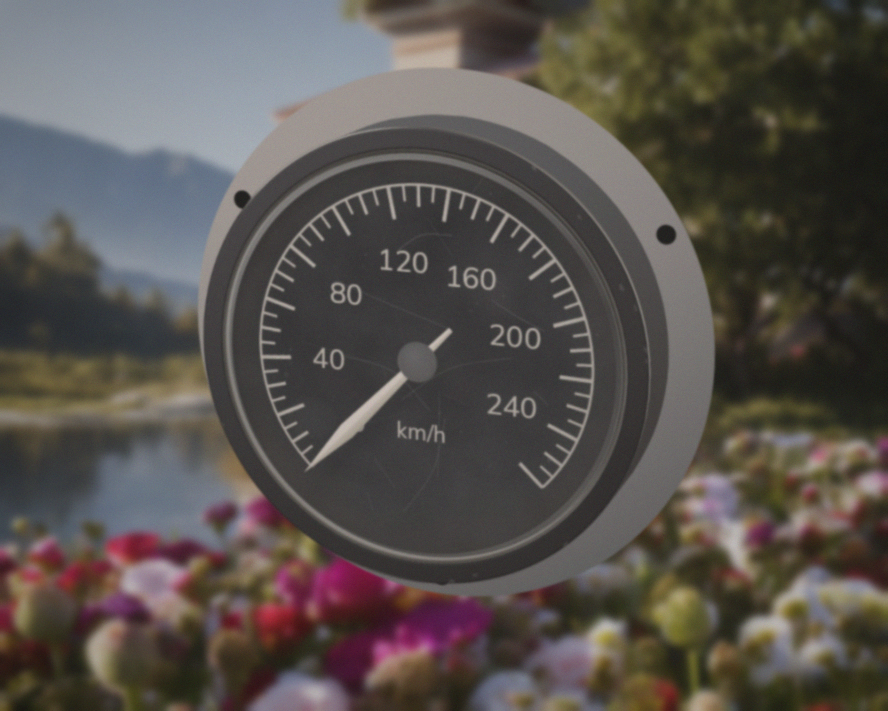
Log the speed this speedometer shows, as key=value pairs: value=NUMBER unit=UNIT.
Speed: value=0 unit=km/h
